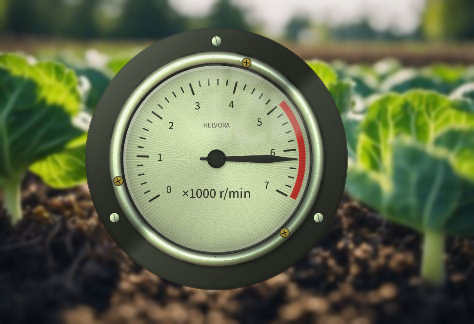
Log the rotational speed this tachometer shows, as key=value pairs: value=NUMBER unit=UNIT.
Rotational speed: value=6200 unit=rpm
